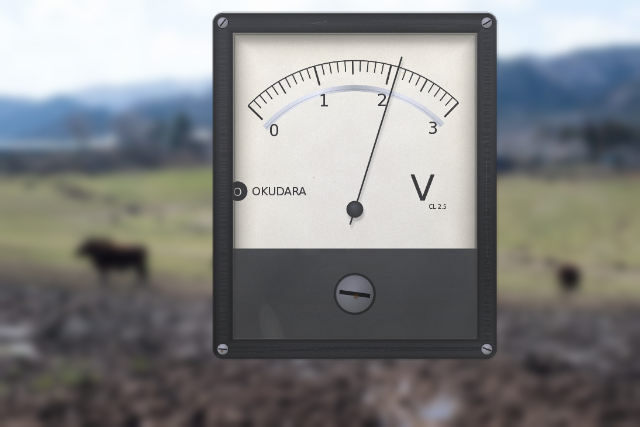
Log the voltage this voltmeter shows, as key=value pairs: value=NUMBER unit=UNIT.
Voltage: value=2.1 unit=V
